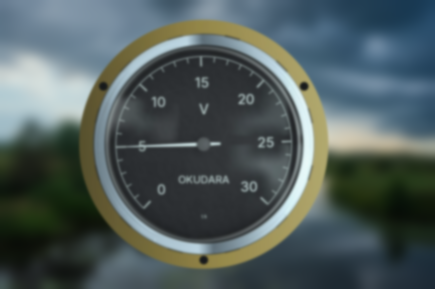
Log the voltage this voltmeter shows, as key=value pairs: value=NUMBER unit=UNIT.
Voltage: value=5 unit=V
